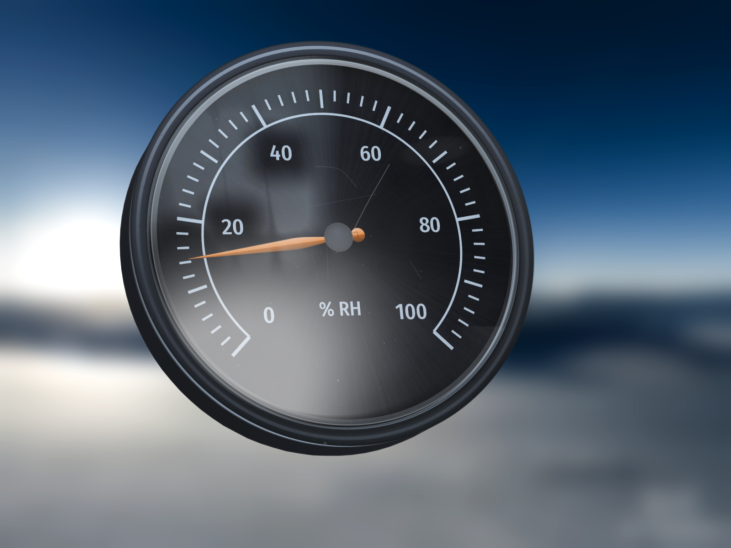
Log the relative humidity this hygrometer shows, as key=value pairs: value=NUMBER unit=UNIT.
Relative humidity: value=14 unit=%
